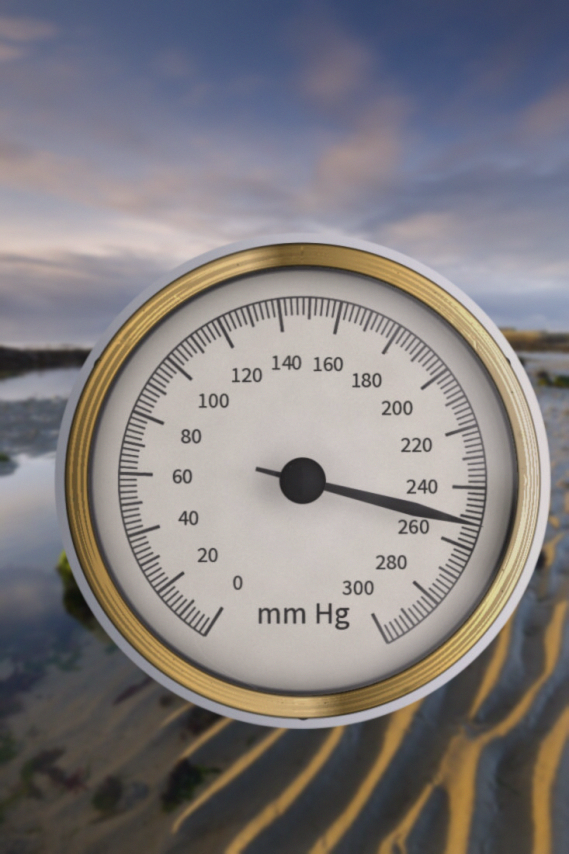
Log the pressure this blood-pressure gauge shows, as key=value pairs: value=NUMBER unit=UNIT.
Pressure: value=252 unit=mmHg
